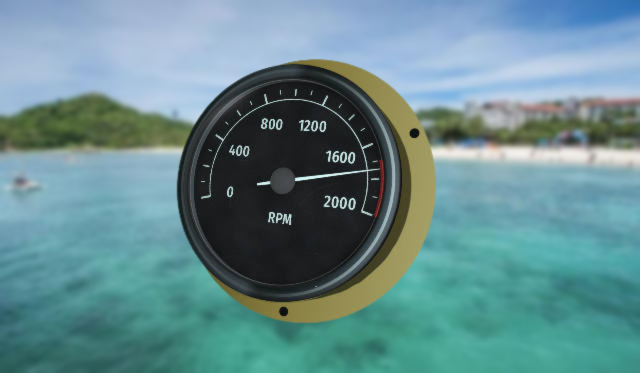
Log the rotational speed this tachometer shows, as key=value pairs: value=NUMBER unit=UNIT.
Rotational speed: value=1750 unit=rpm
